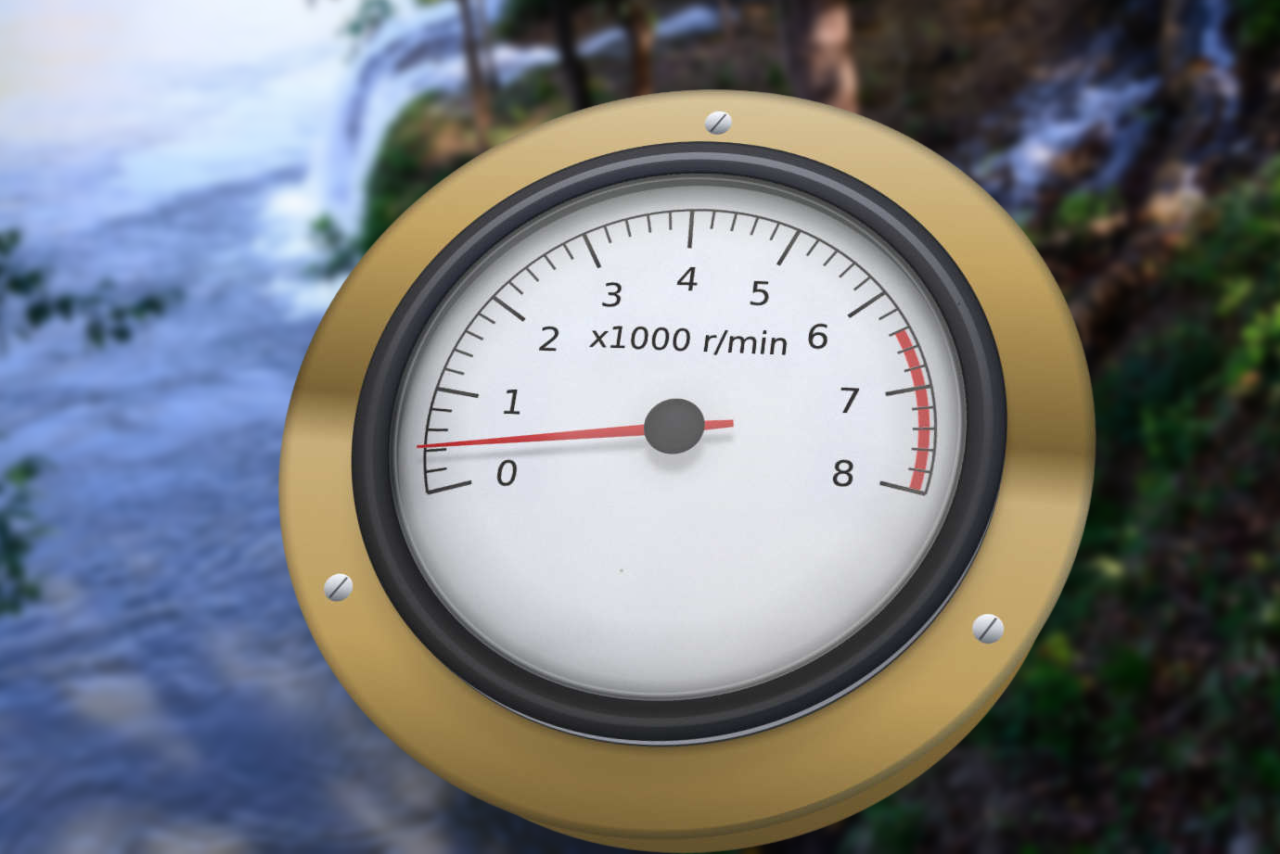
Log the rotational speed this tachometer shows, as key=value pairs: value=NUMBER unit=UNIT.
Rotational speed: value=400 unit=rpm
